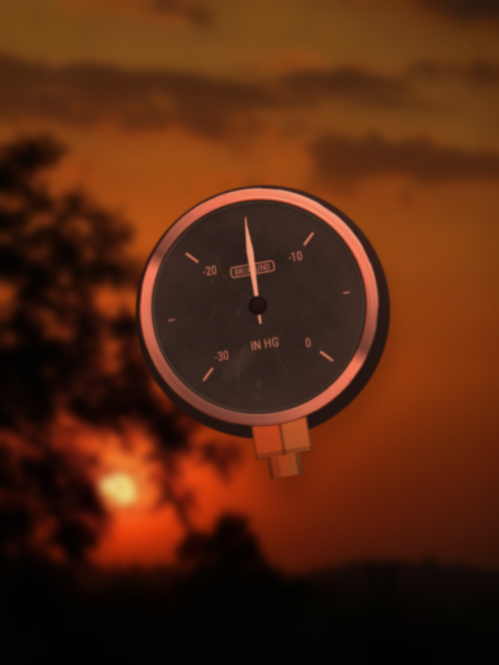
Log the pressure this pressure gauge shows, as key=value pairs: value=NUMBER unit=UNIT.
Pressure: value=-15 unit=inHg
